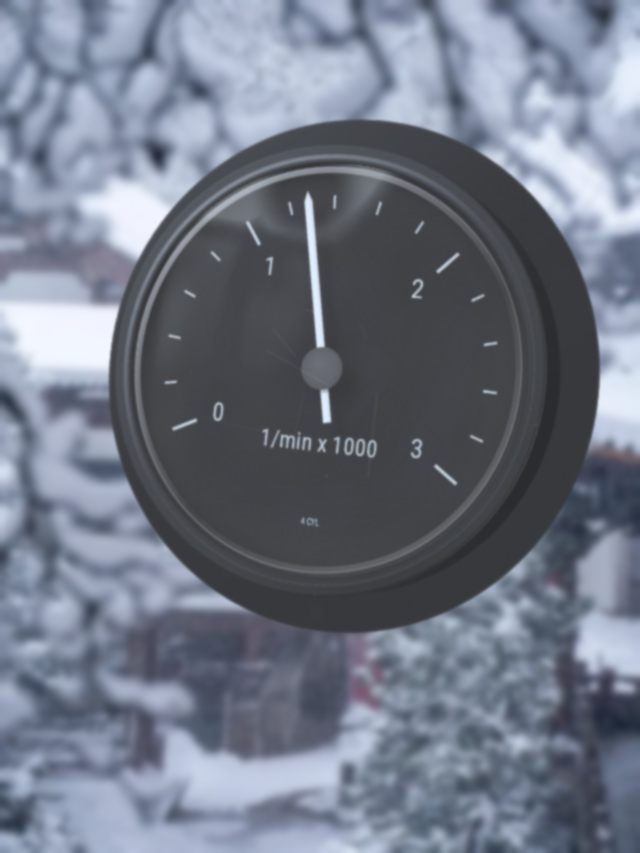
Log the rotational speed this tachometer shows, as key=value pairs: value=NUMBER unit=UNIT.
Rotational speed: value=1300 unit=rpm
